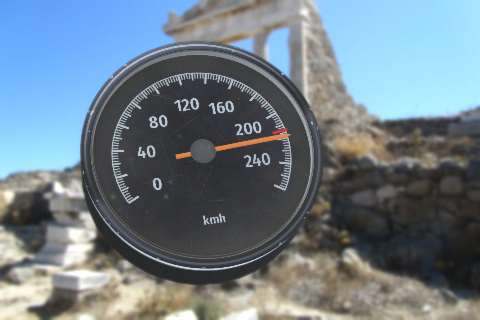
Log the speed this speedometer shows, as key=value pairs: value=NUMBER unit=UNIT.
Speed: value=220 unit=km/h
